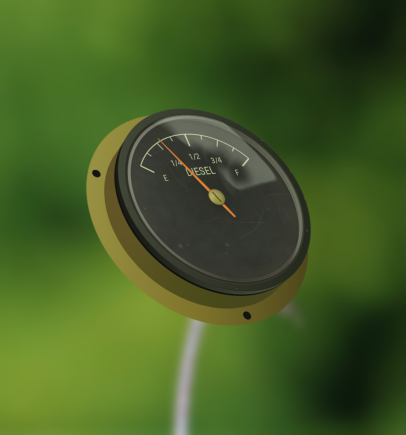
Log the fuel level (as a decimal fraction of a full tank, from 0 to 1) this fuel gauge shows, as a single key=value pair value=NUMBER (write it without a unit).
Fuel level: value=0.25
